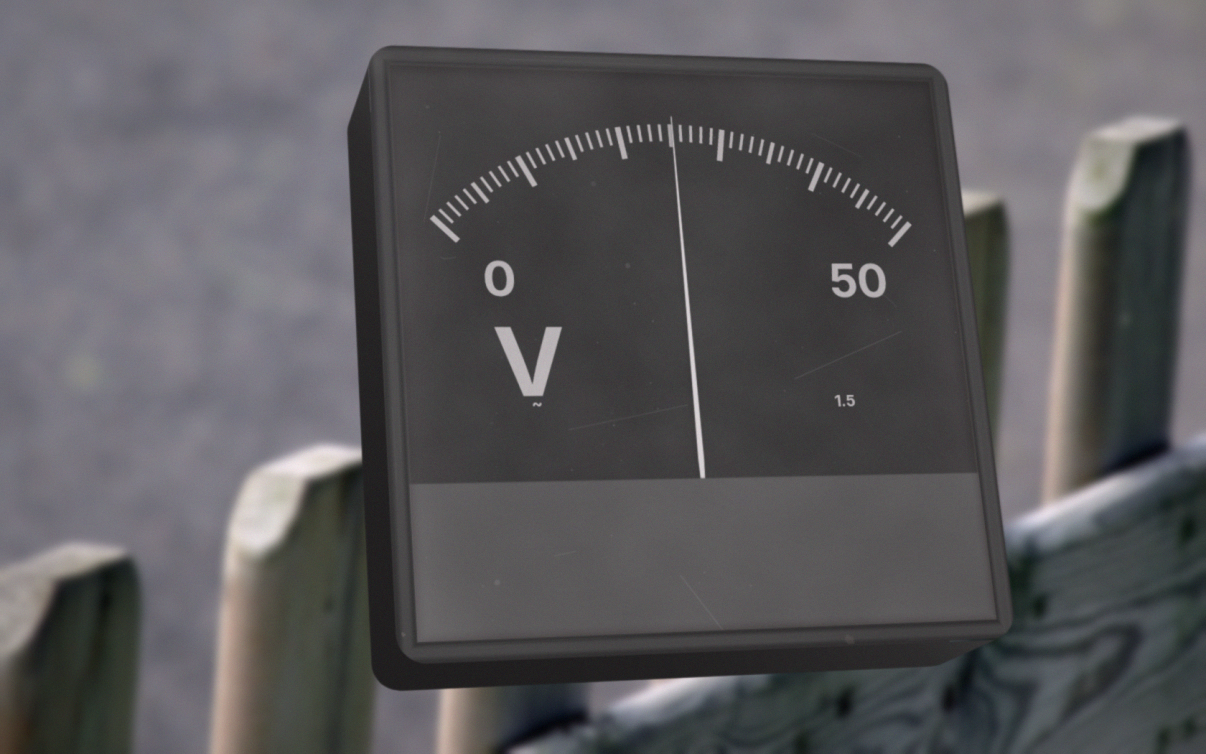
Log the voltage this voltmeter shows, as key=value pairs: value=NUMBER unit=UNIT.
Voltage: value=25 unit=V
